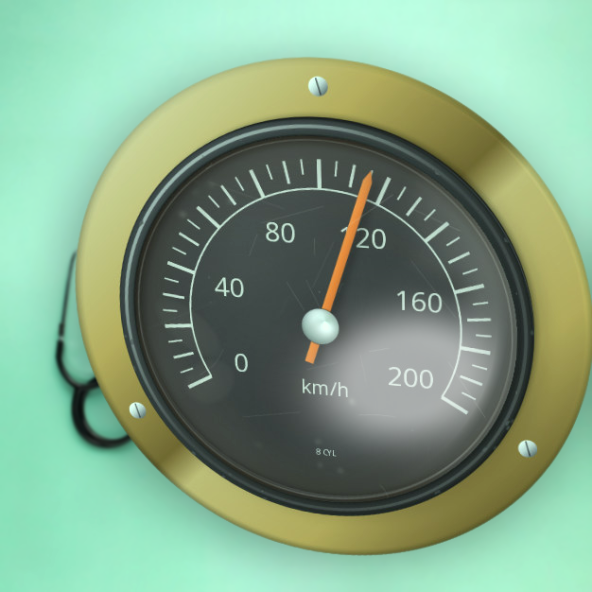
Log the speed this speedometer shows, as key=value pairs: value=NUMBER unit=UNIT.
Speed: value=115 unit=km/h
